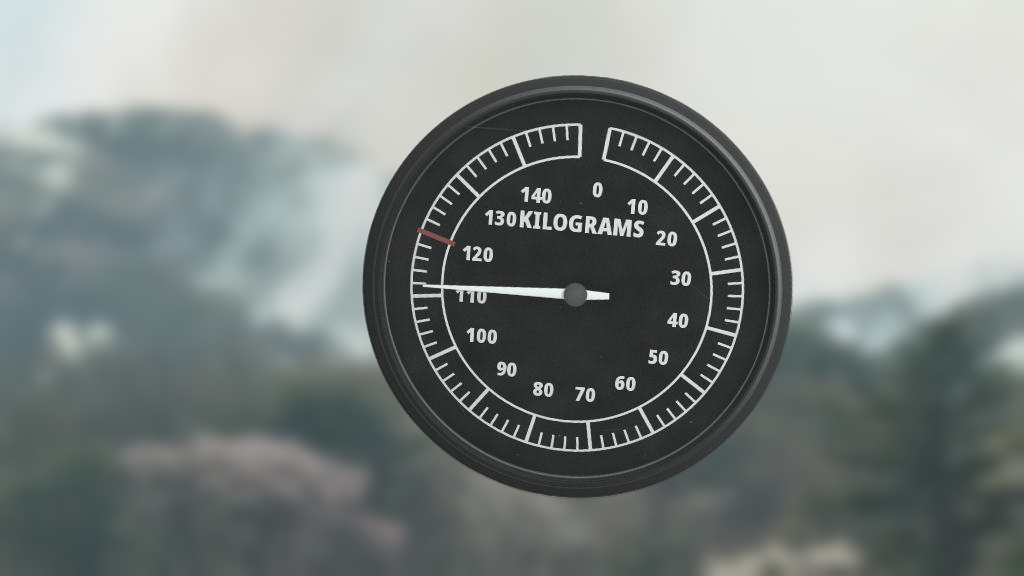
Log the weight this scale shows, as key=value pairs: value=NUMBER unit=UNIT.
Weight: value=112 unit=kg
